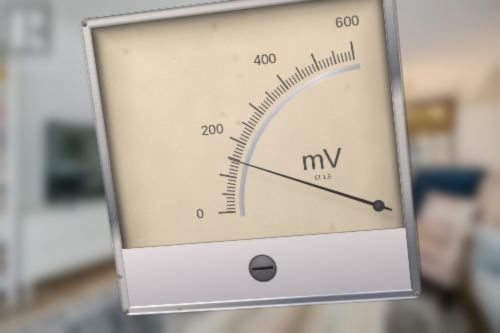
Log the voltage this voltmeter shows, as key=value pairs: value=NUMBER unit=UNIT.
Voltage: value=150 unit=mV
